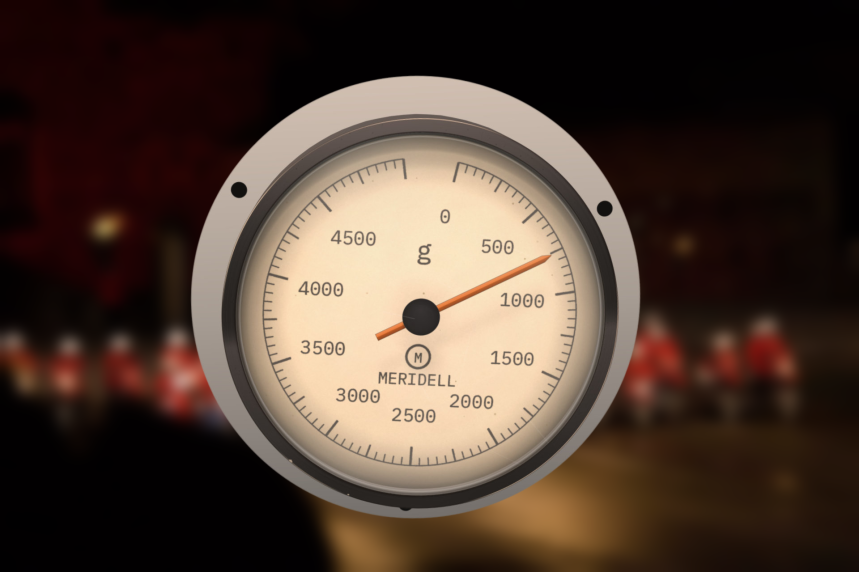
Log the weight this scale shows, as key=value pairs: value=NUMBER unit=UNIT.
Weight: value=750 unit=g
